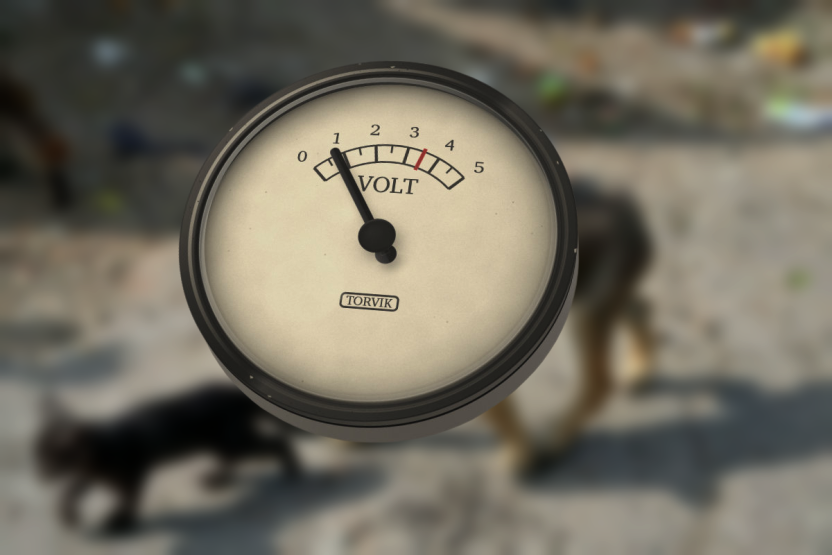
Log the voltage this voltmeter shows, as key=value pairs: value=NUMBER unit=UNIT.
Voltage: value=0.75 unit=V
